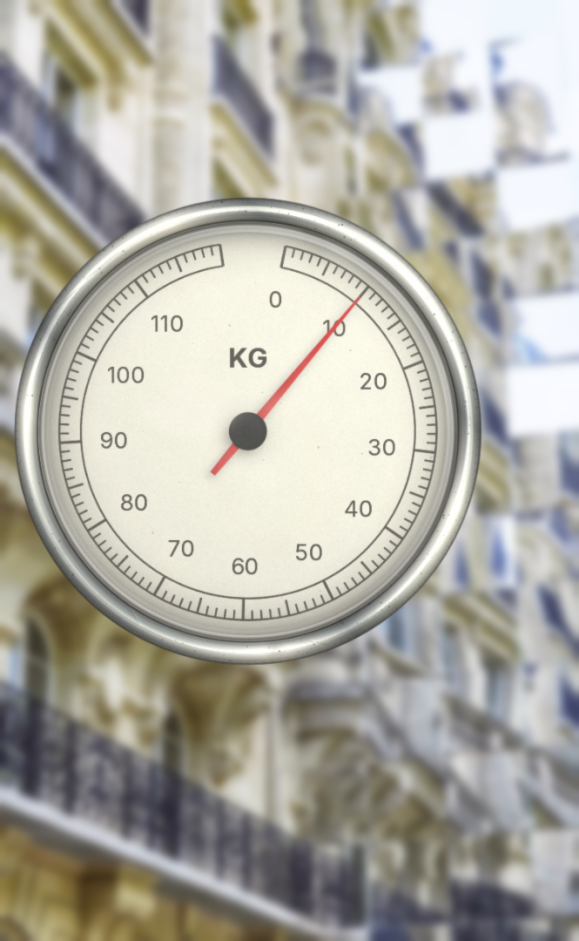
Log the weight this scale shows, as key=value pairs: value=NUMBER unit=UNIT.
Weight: value=10 unit=kg
